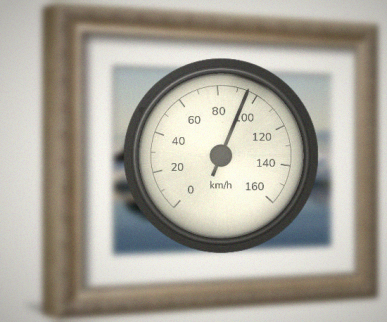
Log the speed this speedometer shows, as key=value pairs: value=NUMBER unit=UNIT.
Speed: value=95 unit=km/h
